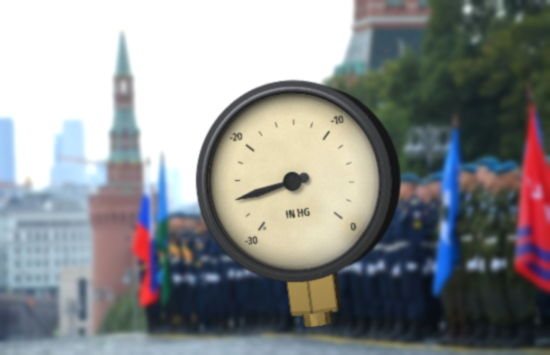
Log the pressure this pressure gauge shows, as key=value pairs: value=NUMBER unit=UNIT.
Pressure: value=-26 unit=inHg
